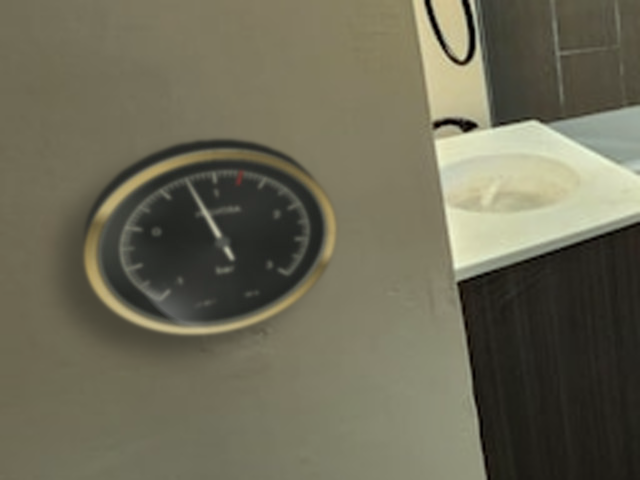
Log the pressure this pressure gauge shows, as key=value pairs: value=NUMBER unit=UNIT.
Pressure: value=0.75 unit=bar
